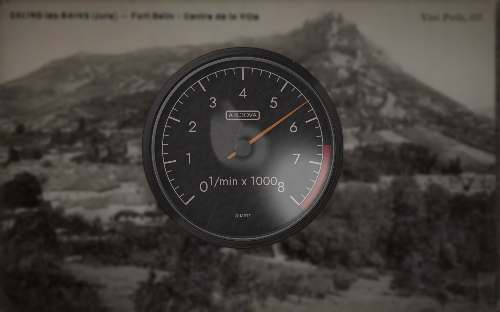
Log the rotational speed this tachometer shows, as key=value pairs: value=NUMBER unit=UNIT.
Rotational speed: value=5600 unit=rpm
